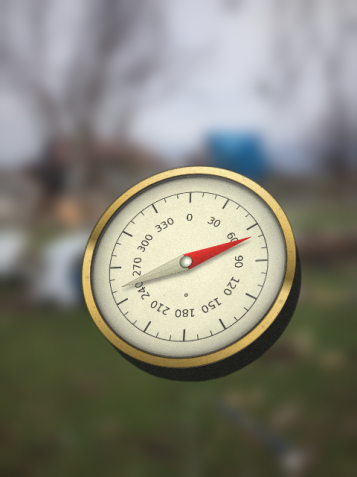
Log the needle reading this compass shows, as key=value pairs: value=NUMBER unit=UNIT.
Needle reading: value=70 unit=°
